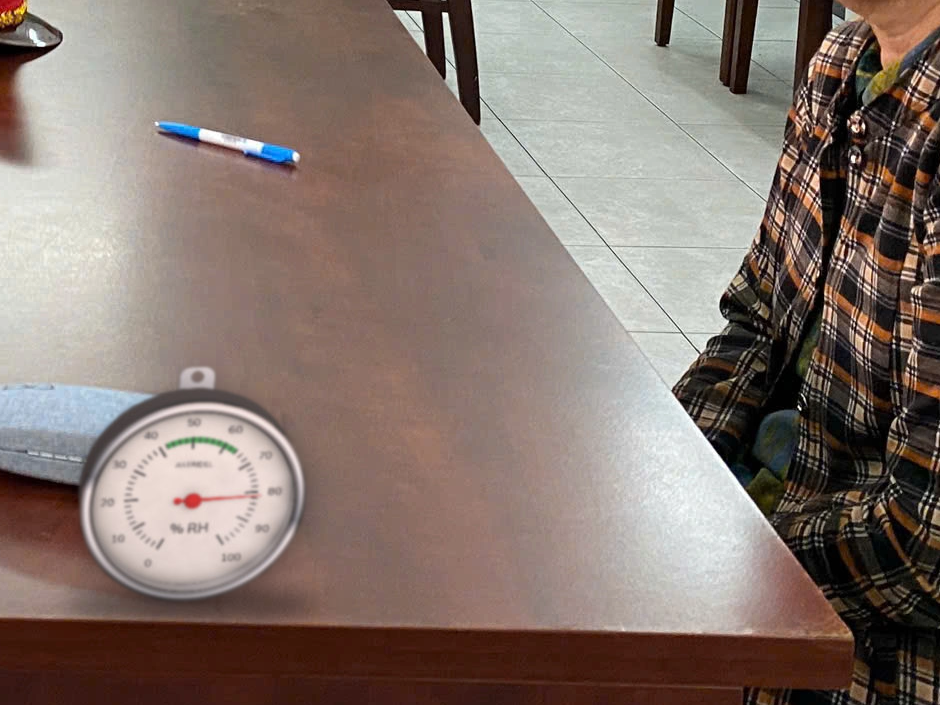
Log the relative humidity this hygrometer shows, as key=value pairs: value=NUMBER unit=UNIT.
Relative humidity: value=80 unit=%
